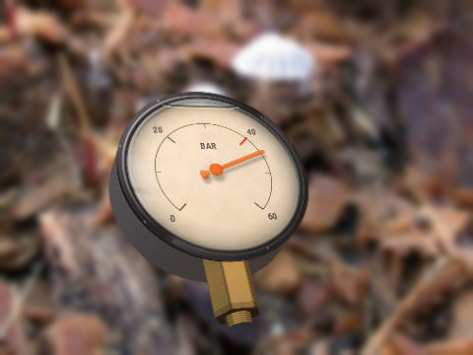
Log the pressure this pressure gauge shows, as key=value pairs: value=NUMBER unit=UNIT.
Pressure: value=45 unit=bar
